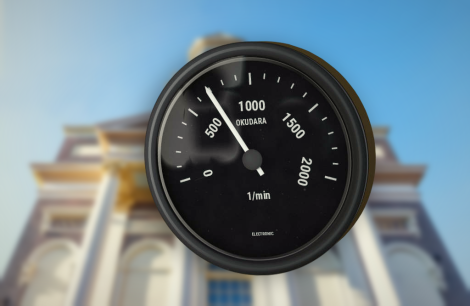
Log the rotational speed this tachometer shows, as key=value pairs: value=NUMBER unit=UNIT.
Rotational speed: value=700 unit=rpm
